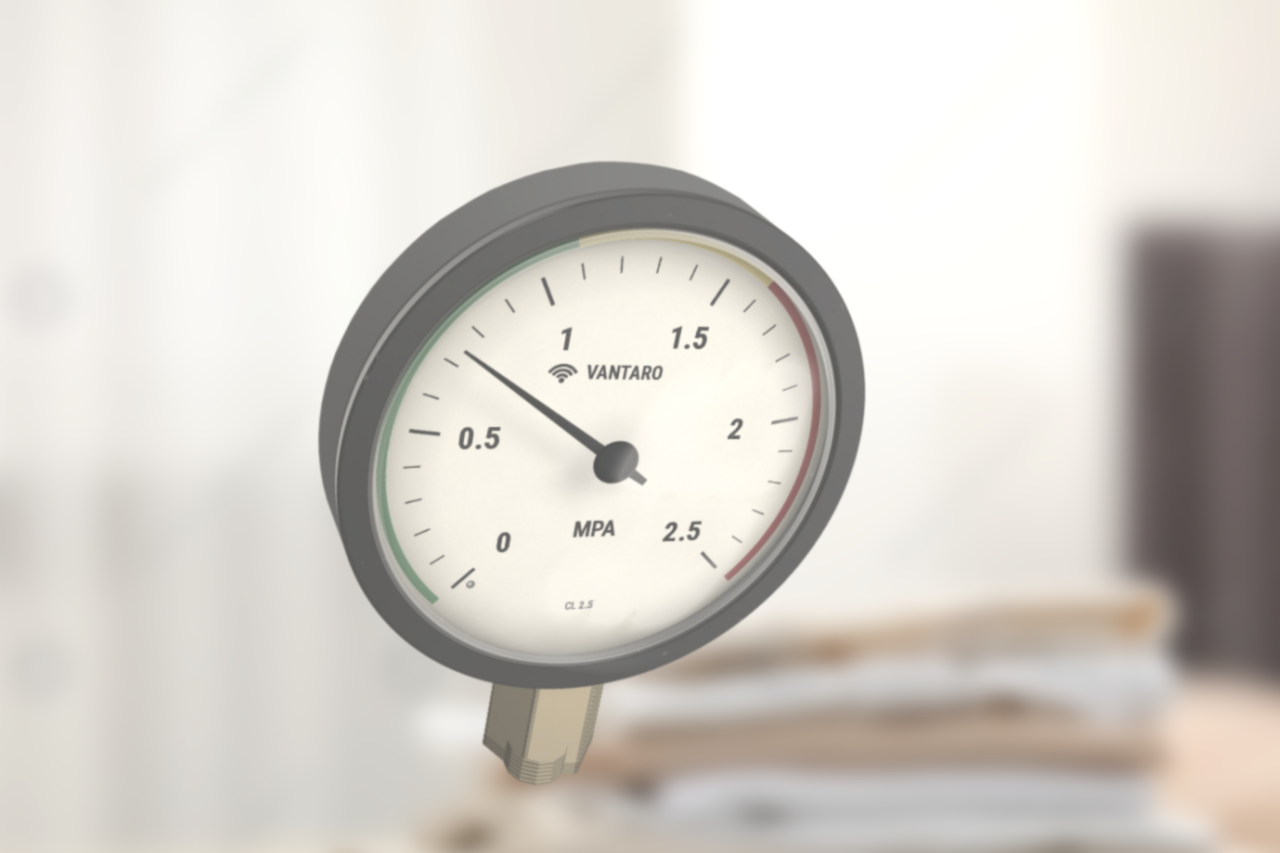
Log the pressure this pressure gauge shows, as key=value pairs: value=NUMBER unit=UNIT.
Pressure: value=0.75 unit=MPa
